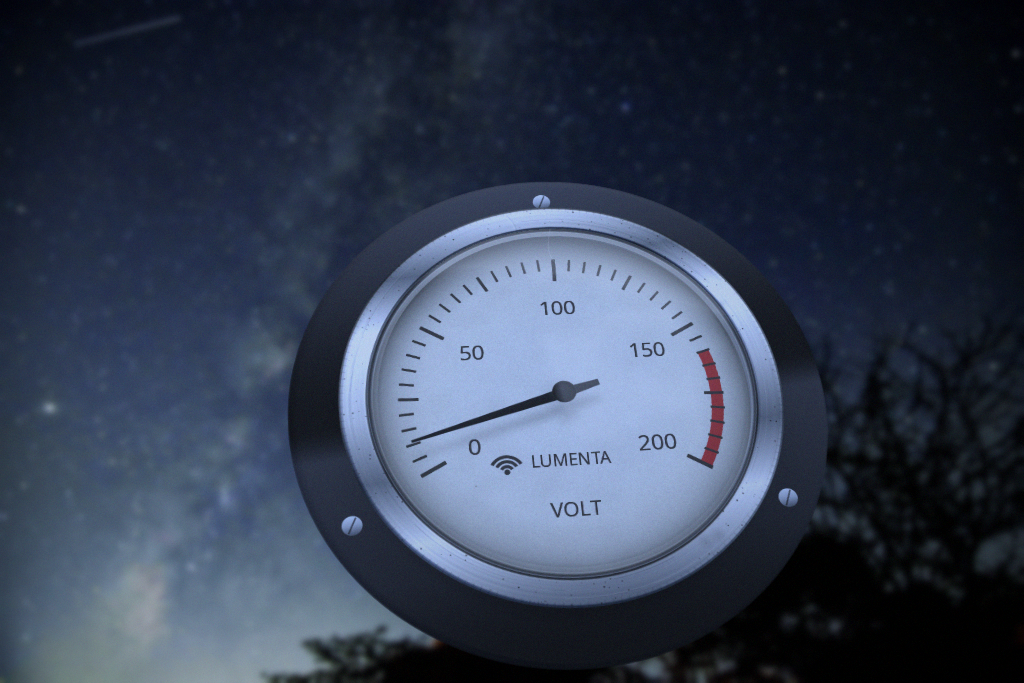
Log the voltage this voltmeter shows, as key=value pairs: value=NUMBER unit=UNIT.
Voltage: value=10 unit=V
